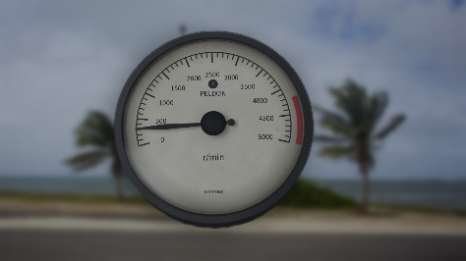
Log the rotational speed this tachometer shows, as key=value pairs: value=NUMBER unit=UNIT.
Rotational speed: value=300 unit=rpm
